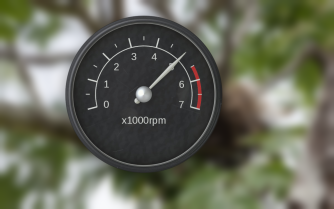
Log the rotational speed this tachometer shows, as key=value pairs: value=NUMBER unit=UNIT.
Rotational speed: value=5000 unit=rpm
